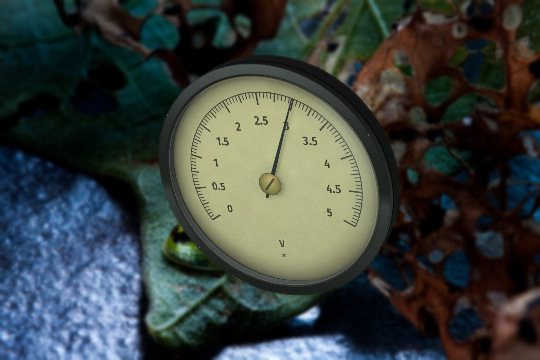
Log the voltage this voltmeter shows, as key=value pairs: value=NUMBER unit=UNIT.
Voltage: value=3 unit=V
